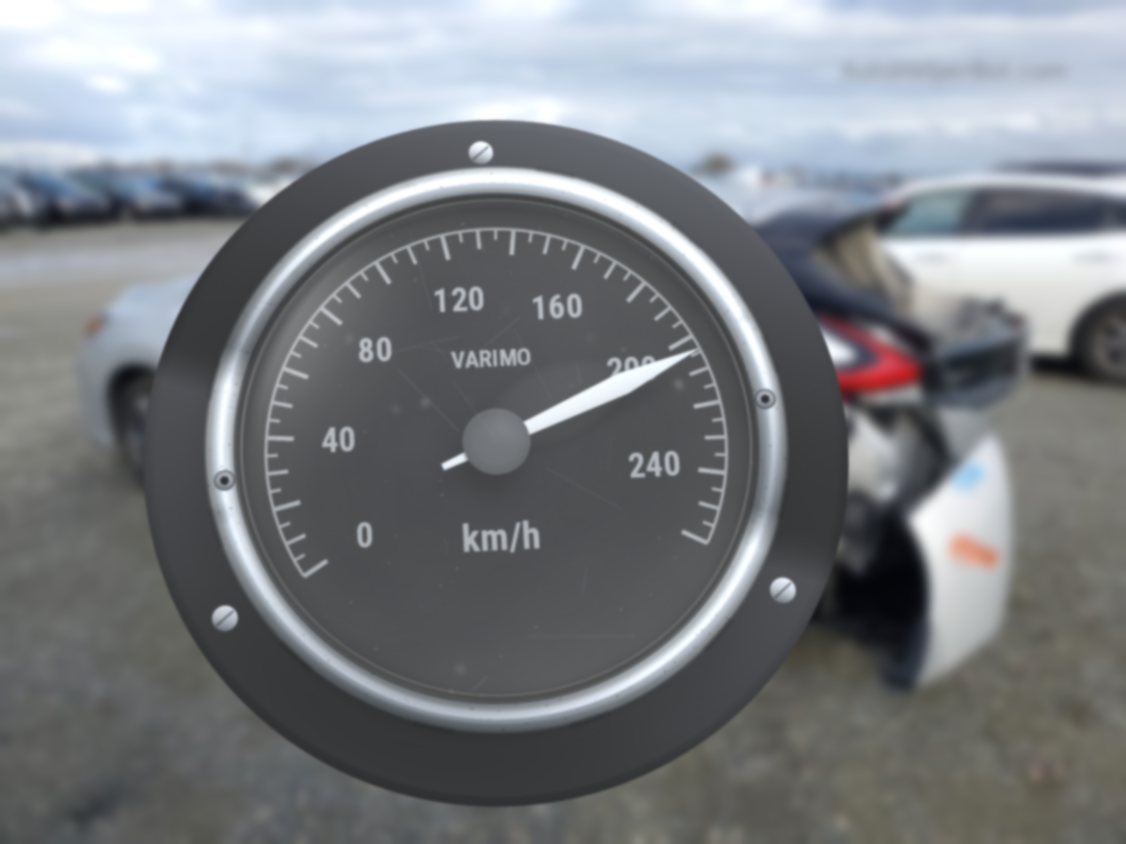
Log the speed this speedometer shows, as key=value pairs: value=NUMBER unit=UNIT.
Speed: value=205 unit=km/h
